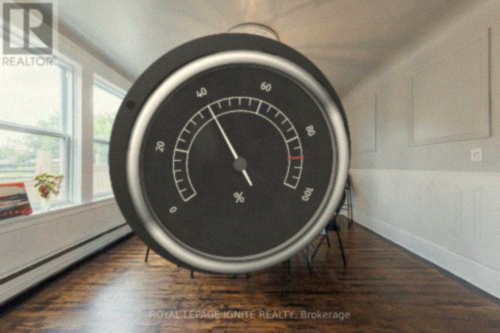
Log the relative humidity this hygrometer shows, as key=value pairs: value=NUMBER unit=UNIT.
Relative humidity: value=40 unit=%
